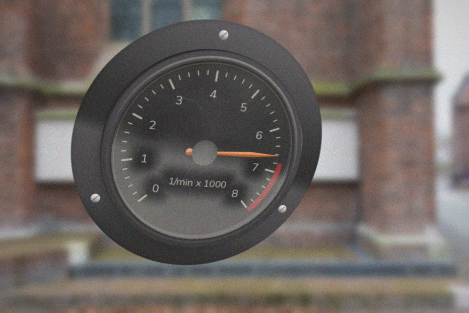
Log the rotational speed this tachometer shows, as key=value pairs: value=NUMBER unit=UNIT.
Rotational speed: value=6600 unit=rpm
